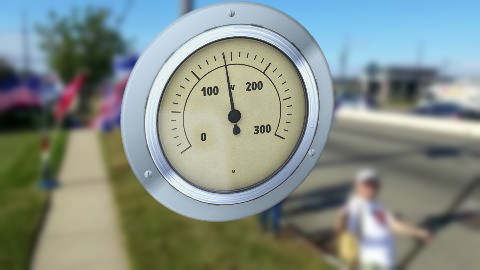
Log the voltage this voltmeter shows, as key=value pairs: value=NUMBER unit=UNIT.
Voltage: value=140 unit=V
